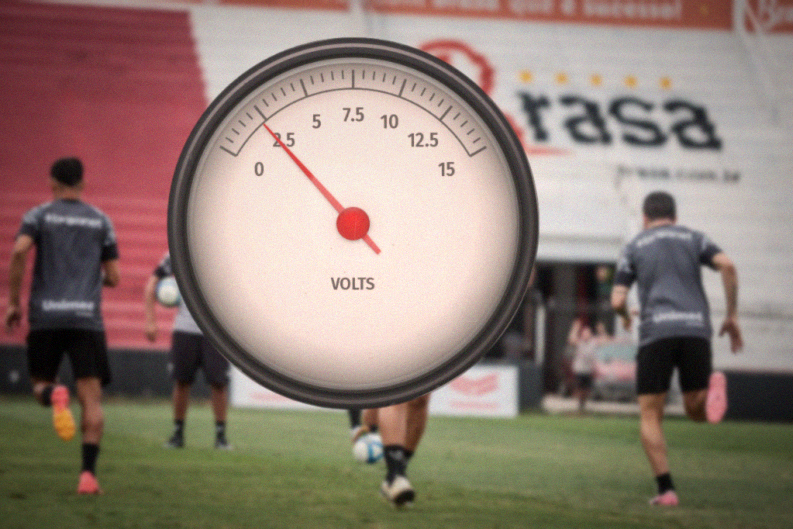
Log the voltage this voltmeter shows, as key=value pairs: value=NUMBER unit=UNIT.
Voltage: value=2.25 unit=V
